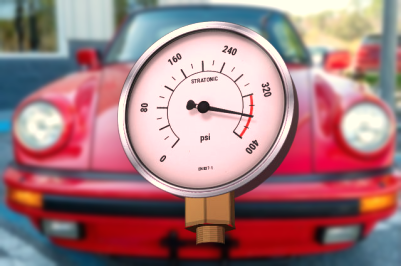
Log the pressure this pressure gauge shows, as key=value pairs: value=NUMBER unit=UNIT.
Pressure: value=360 unit=psi
